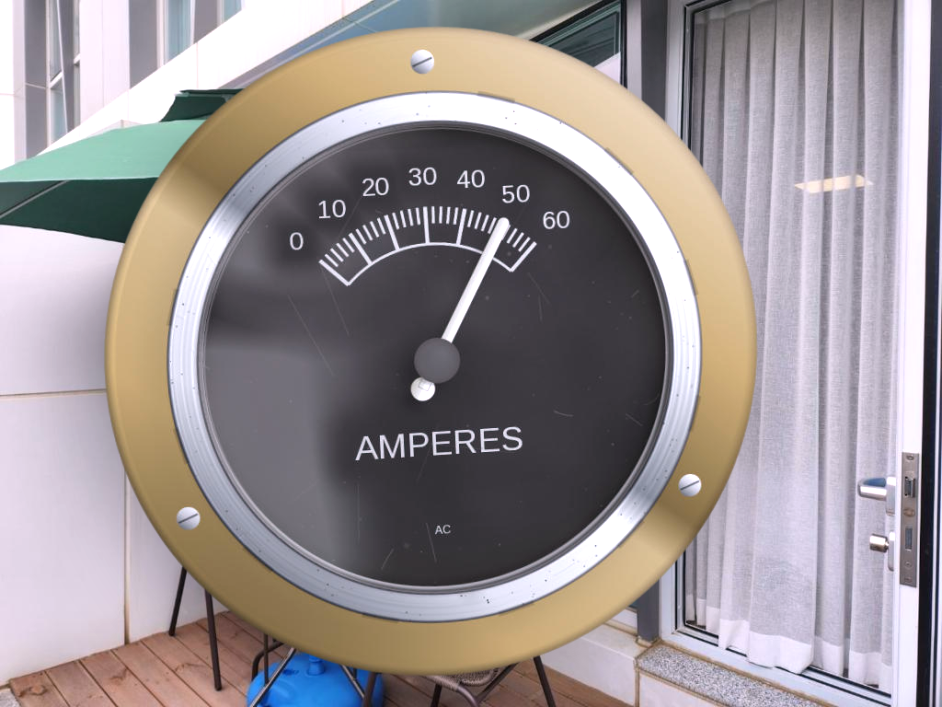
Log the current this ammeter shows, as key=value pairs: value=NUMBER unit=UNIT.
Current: value=50 unit=A
